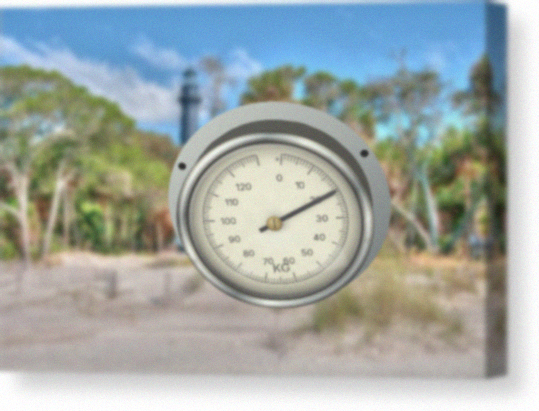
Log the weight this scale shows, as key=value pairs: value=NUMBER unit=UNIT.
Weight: value=20 unit=kg
